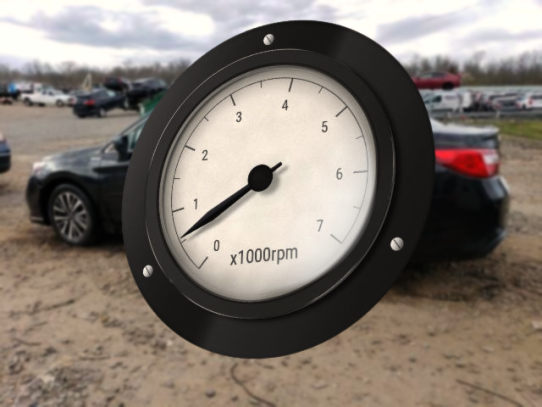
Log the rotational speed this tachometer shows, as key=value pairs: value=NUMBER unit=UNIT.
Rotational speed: value=500 unit=rpm
